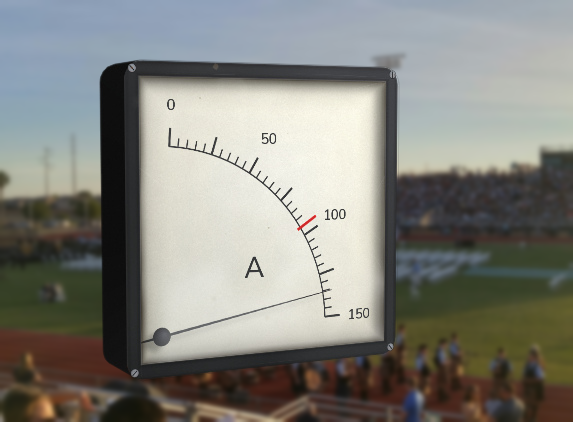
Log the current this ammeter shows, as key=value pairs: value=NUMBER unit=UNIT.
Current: value=135 unit=A
